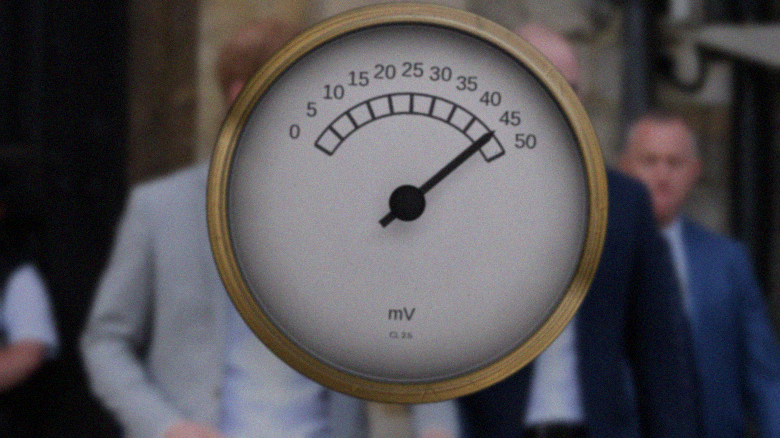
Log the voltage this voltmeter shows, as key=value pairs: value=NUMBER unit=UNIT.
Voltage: value=45 unit=mV
